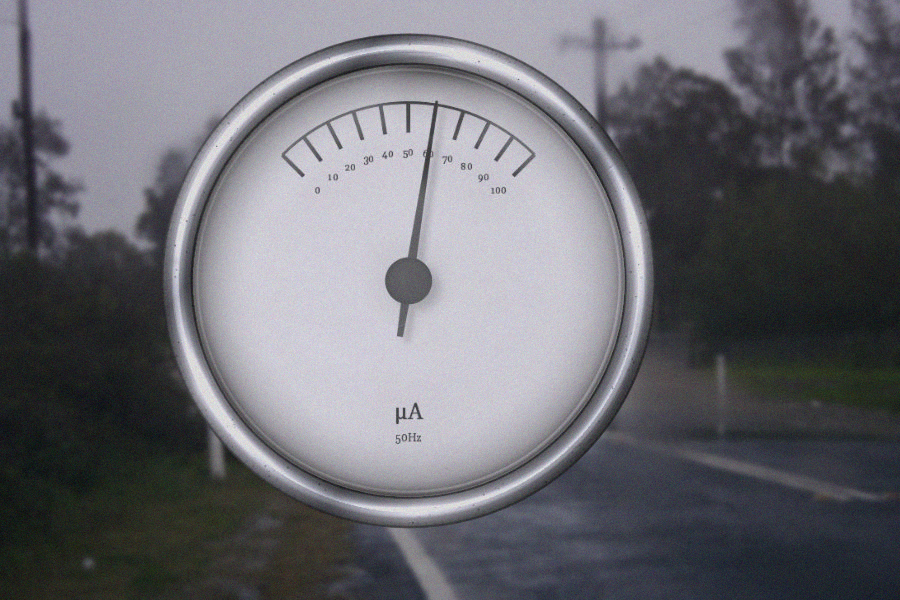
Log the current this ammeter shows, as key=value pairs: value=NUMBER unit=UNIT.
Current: value=60 unit=µA
